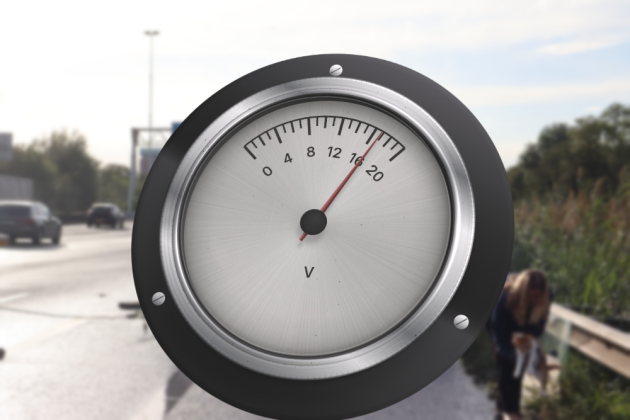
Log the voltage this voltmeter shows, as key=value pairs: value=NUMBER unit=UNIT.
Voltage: value=17 unit=V
